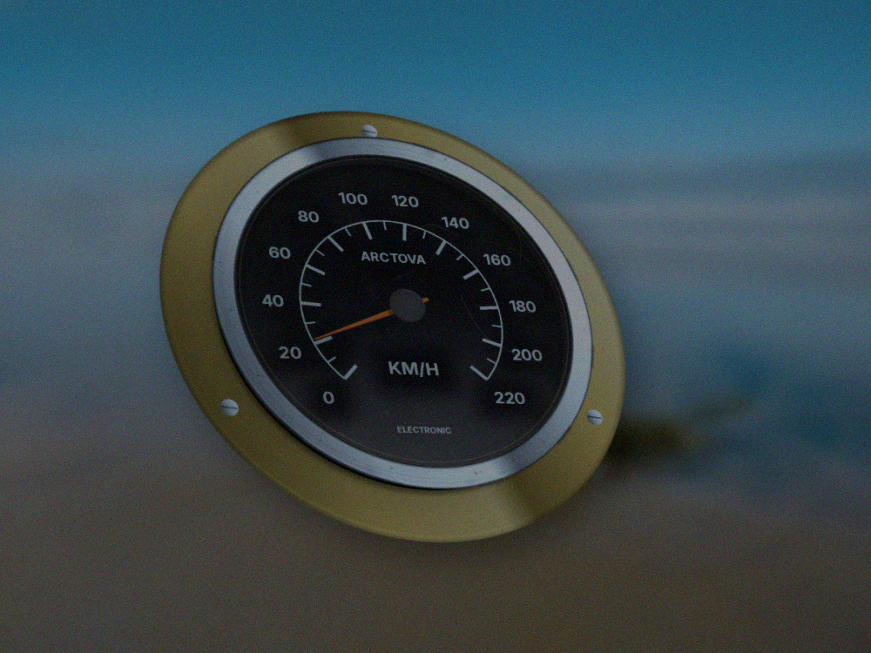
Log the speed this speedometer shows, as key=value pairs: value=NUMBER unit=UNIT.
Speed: value=20 unit=km/h
